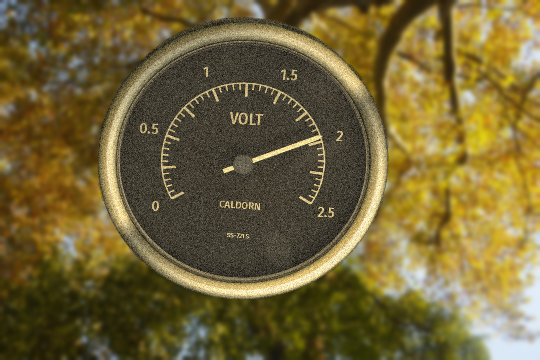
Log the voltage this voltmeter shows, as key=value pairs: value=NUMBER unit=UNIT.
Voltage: value=1.95 unit=V
